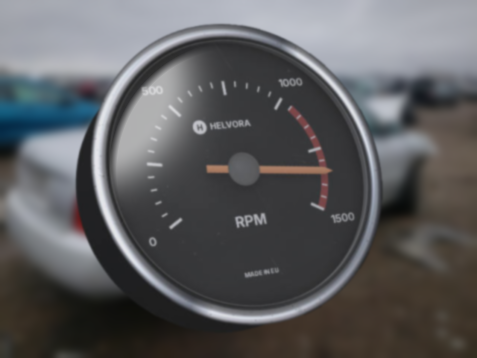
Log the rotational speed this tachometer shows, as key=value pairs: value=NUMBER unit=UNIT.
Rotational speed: value=1350 unit=rpm
